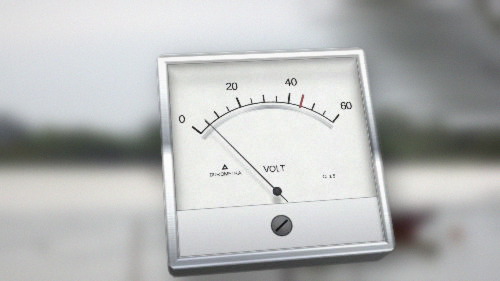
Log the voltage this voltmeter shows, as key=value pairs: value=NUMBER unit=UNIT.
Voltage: value=5 unit=V
